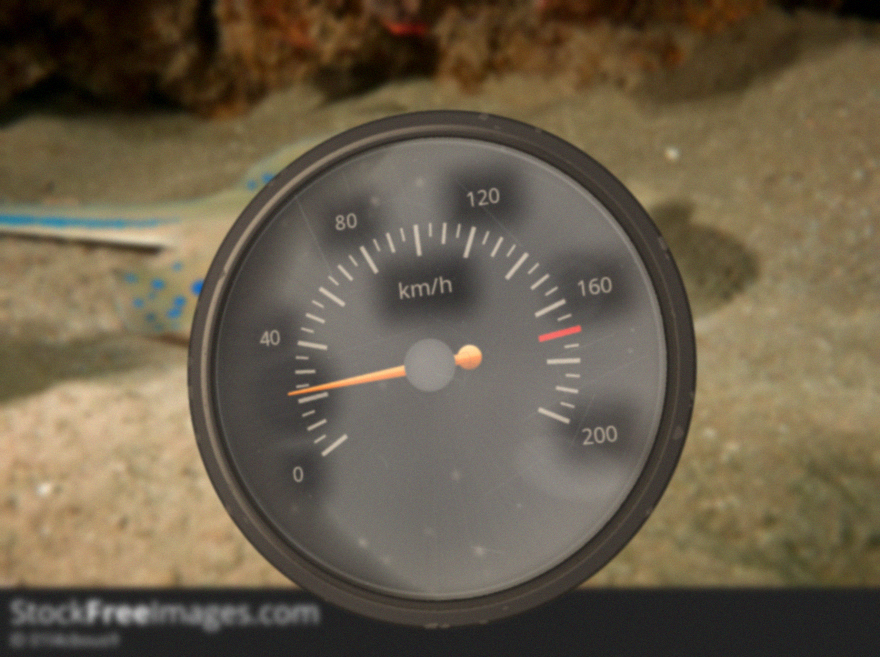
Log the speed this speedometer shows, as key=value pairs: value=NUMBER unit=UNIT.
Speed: value=22.5 unit=km/h
